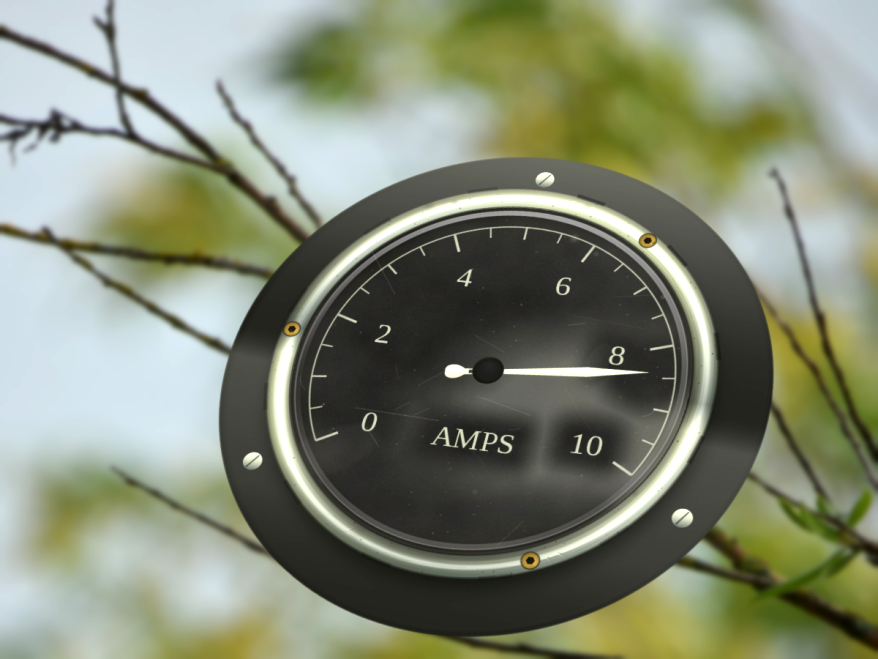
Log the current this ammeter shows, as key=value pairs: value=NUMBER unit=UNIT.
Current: value=8.5 unit=A
